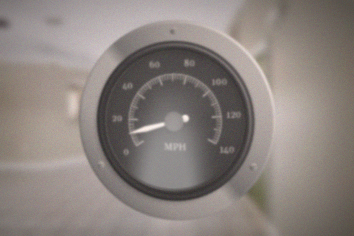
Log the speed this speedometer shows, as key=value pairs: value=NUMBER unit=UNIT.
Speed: value=10 unit=mph
